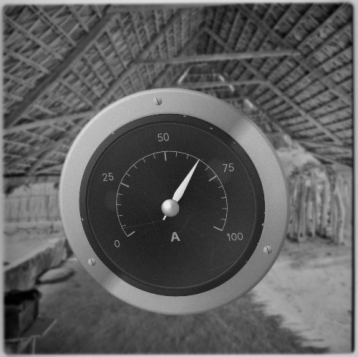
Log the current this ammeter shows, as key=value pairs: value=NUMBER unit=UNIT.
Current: value=65 unit=A
